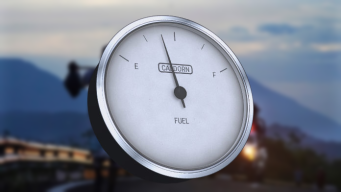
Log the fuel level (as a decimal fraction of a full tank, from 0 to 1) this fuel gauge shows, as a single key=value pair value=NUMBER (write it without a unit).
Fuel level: value=0.375
